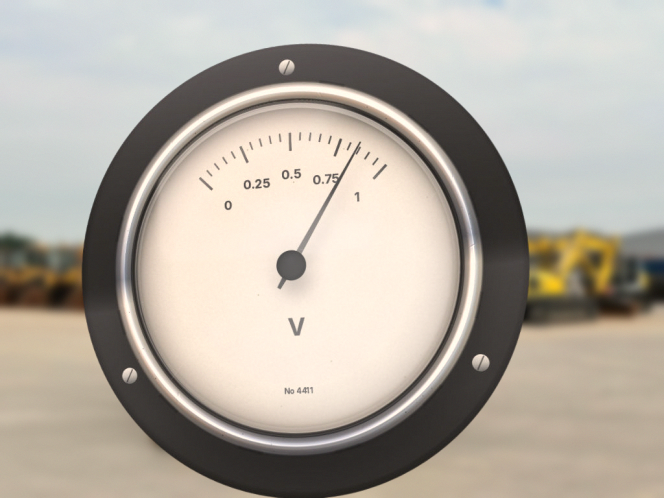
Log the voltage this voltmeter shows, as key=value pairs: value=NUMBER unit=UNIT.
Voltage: value=0.85 unit=V
